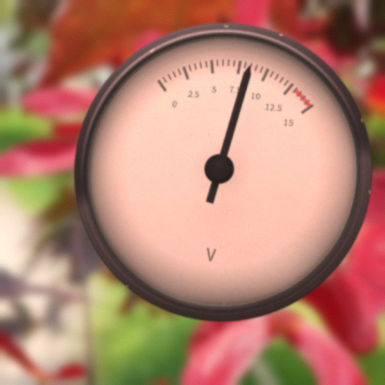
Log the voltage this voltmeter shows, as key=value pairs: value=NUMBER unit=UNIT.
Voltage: value=8.5 unit=V
